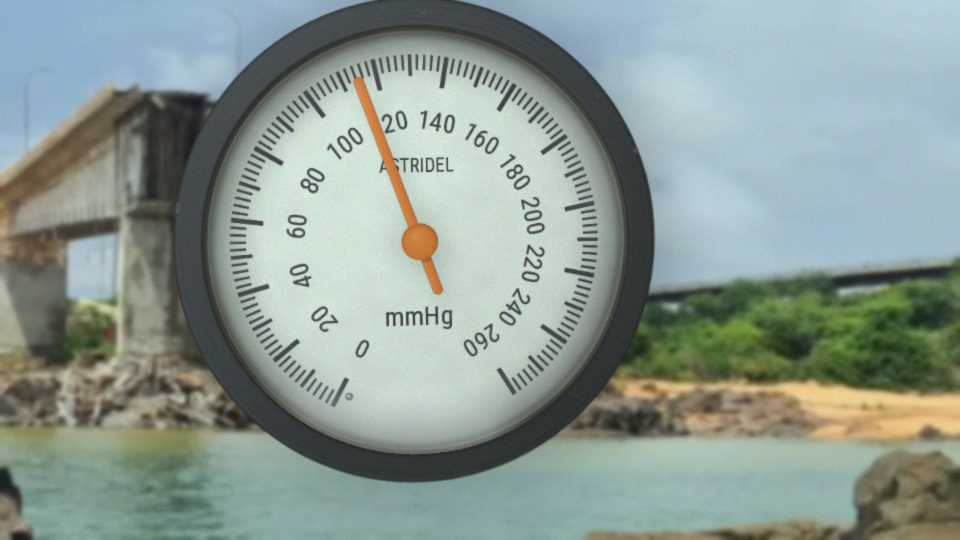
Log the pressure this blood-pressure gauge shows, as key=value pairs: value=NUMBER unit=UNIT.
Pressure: value=114 unit=mmHg
